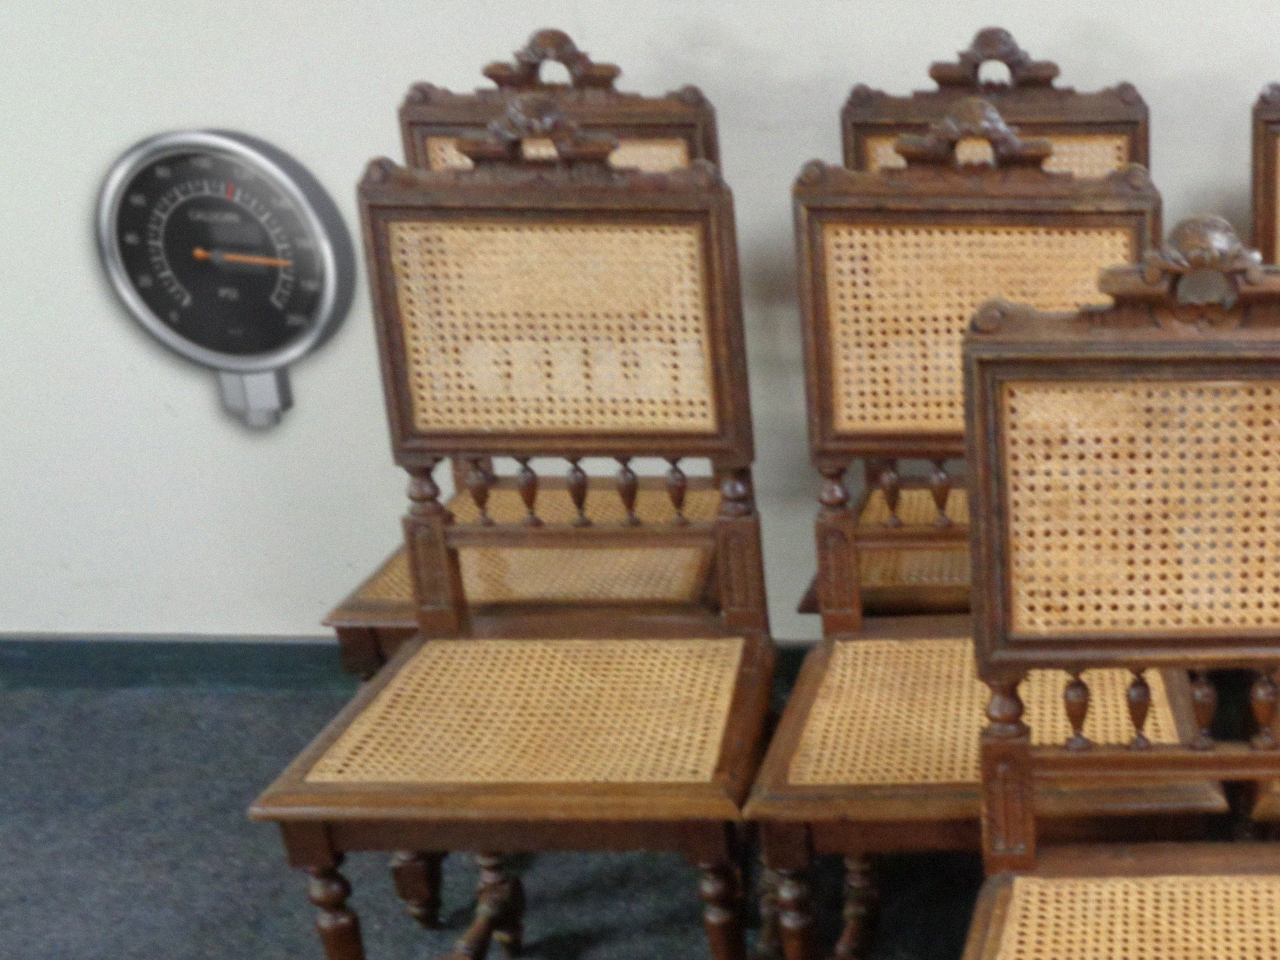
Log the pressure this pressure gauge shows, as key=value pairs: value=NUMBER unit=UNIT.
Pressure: value=170 unit=psi
